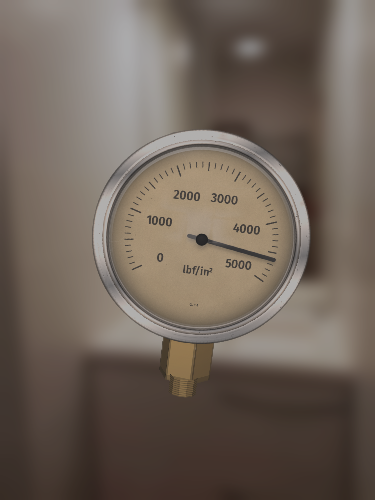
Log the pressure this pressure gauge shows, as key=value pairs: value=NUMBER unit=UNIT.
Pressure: value=4600 unit=psi
